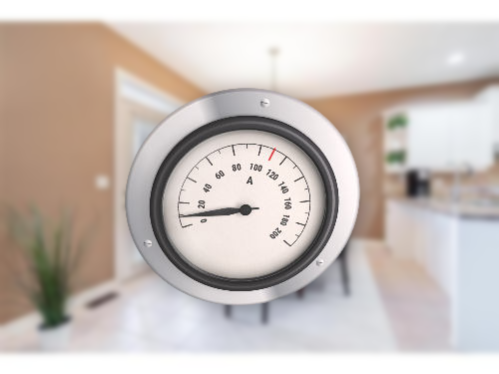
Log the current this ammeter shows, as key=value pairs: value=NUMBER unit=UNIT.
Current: value=10 unit=A
